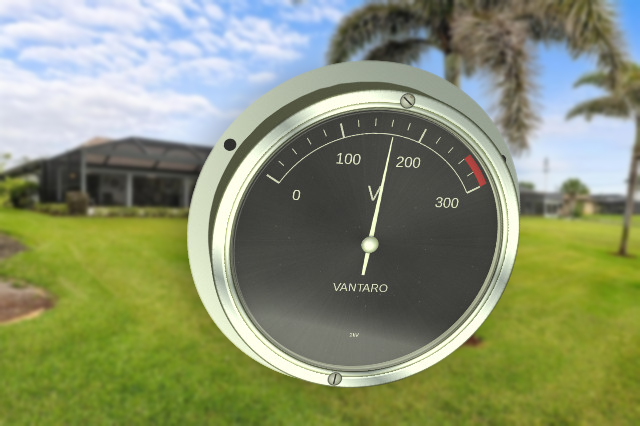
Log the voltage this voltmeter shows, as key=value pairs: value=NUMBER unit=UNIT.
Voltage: value=160 unit=V
